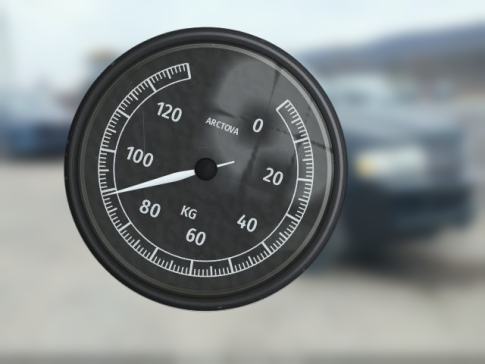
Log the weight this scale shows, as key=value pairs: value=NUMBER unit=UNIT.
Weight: value=89 unit=kg
